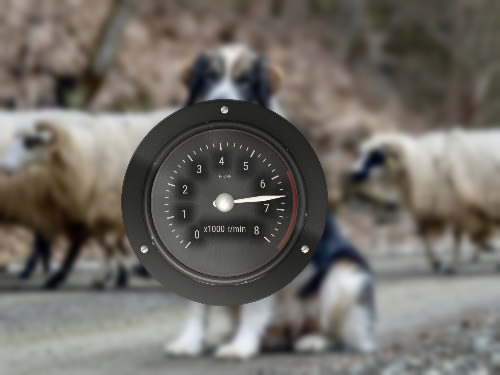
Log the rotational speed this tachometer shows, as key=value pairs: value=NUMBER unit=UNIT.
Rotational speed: value=6600 unit=rpm
